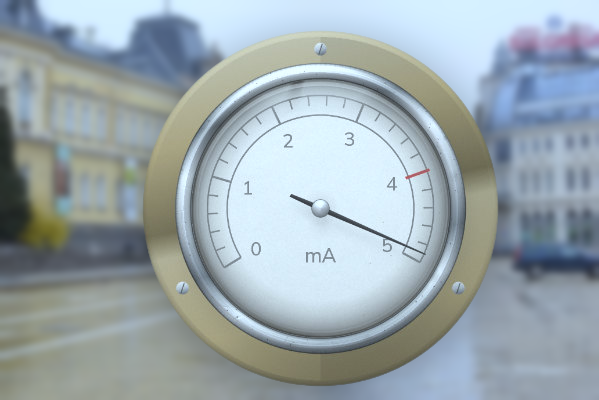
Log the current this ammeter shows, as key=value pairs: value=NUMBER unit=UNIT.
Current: value=4.9 unit=mA
